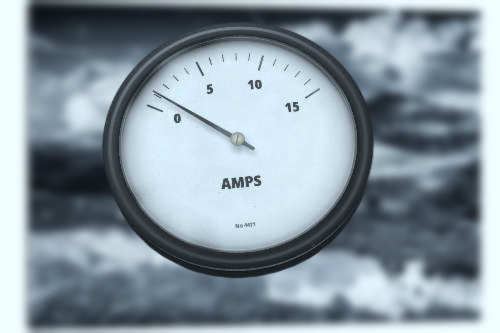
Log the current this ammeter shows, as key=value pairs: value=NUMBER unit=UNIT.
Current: value=1 unit=A
